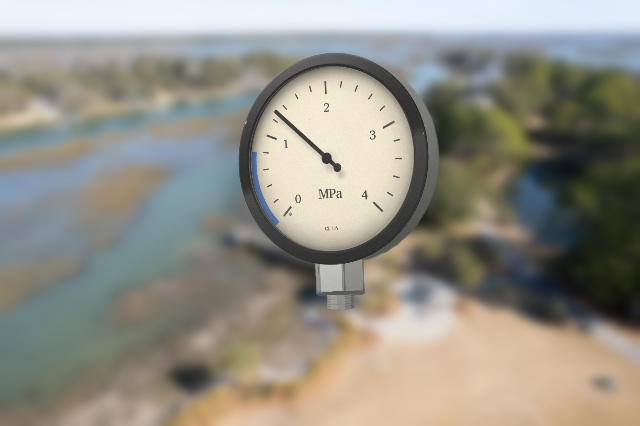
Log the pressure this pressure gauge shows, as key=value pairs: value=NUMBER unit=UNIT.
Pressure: value=1.3 unit=MPa
